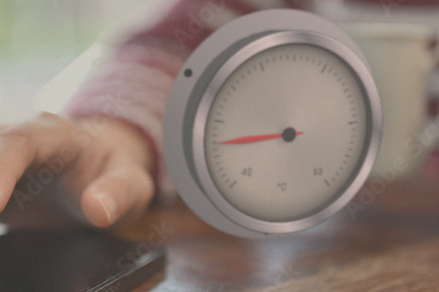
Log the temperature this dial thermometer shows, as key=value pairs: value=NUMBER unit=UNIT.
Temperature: value=-26 unit=°C
